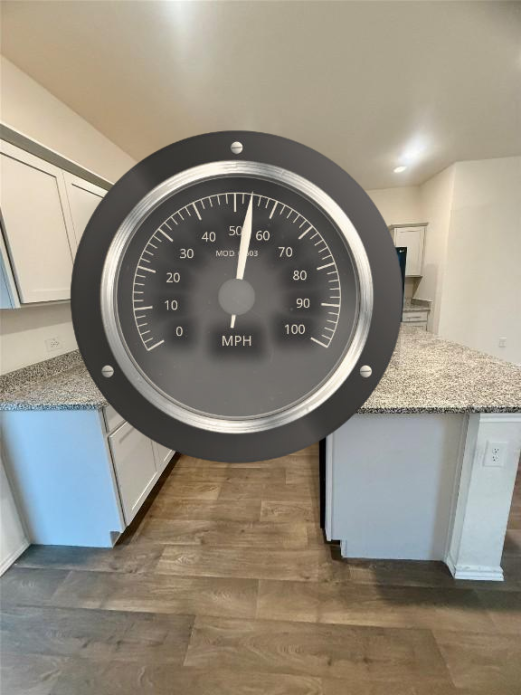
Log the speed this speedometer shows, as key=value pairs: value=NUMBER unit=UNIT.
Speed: value=54 unit=mph
